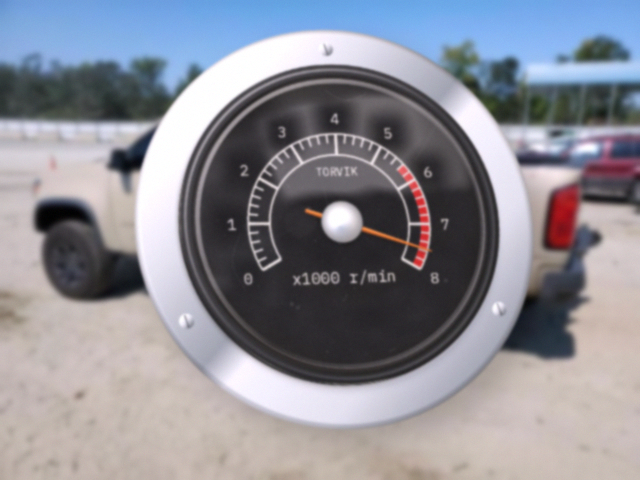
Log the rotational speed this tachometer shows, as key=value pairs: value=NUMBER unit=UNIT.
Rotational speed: value=7600 unit=rpm
